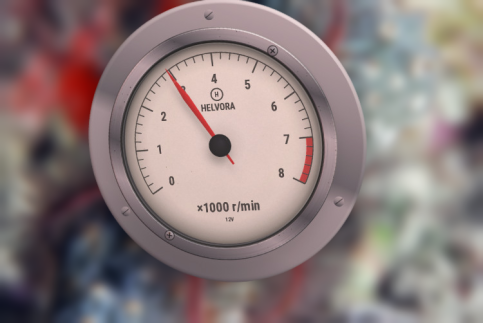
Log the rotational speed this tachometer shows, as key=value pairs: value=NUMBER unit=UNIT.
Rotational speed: value=3000 unit=rpm
